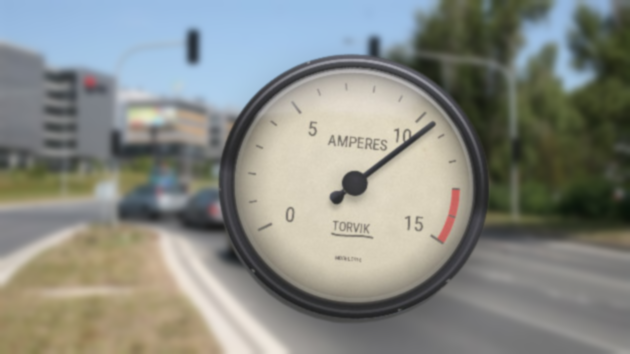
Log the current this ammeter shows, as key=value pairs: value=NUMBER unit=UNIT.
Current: value=10.5 unit=A
